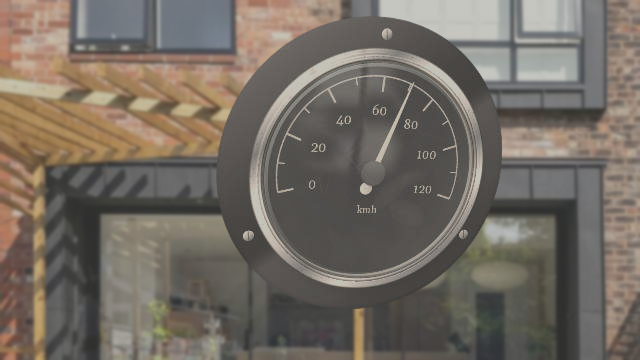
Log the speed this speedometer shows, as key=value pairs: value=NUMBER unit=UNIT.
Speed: value=70 unit=km/h
